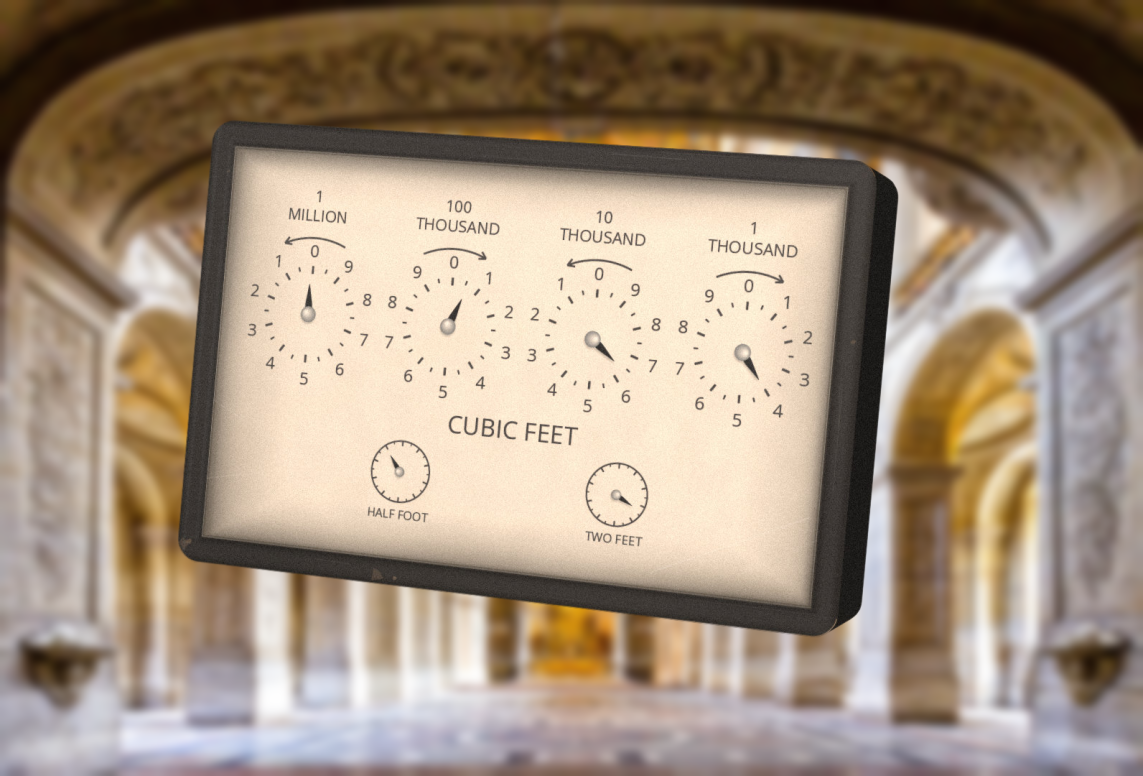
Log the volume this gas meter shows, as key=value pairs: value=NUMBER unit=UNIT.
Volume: value=6400 unit=ft³
